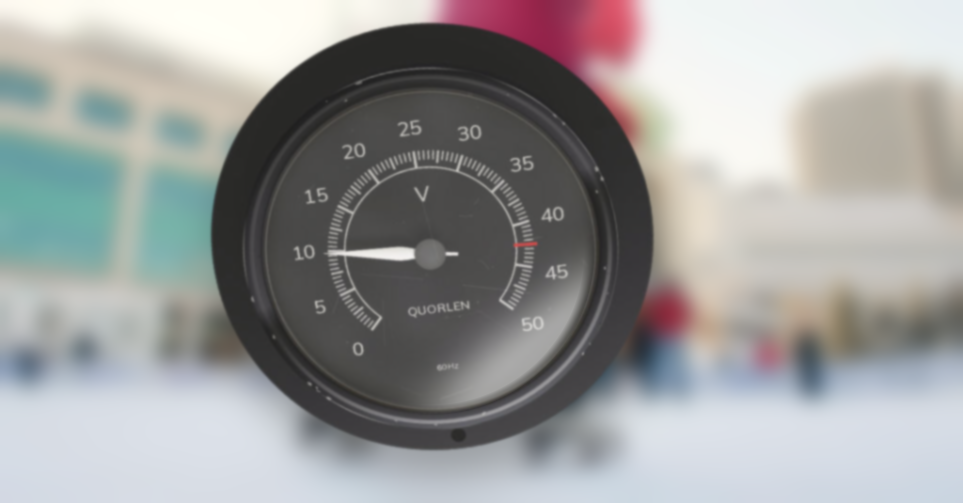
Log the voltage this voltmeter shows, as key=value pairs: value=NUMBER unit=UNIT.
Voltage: value=10 unit=V
